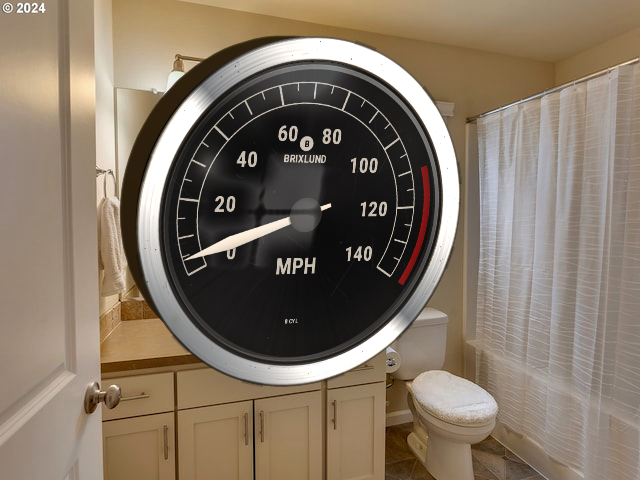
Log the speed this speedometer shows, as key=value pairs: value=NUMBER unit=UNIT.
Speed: value=5 unit=mph
